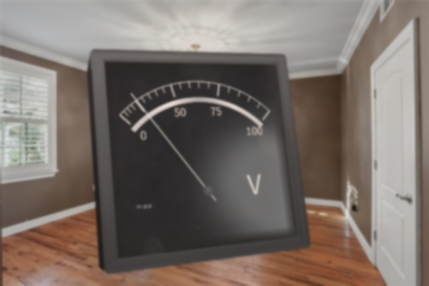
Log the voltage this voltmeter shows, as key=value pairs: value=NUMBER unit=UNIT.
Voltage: value=25 unit=V
